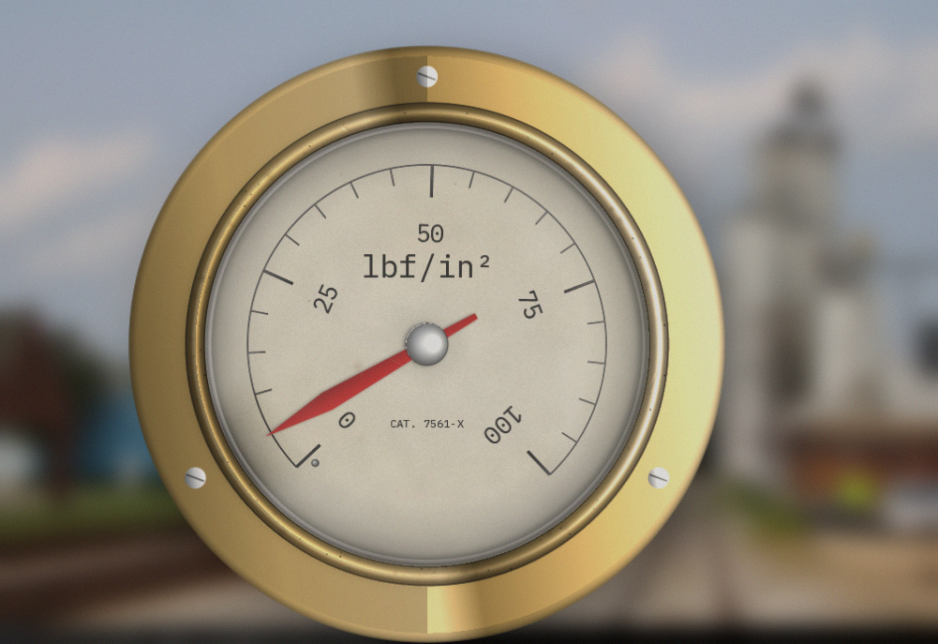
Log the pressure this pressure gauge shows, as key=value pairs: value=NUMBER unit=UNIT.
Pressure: value=5 unit=psi
